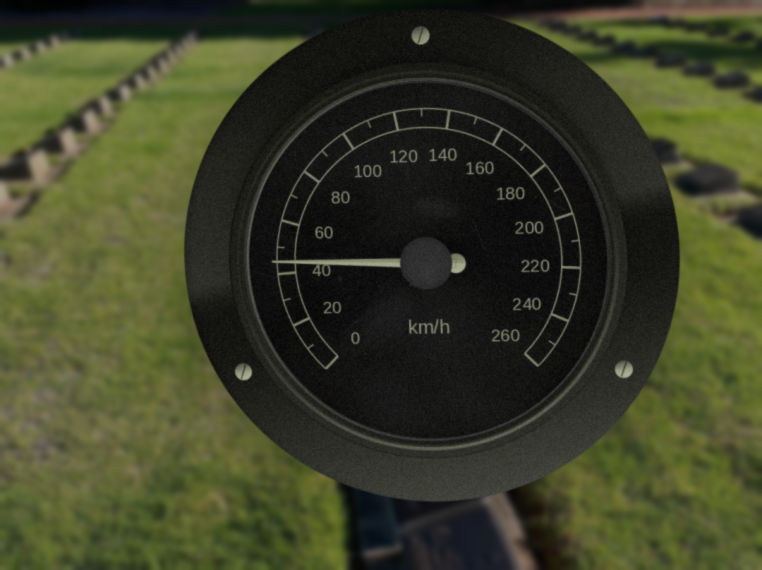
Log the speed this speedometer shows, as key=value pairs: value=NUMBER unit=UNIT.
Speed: value=45 unit=km/h
